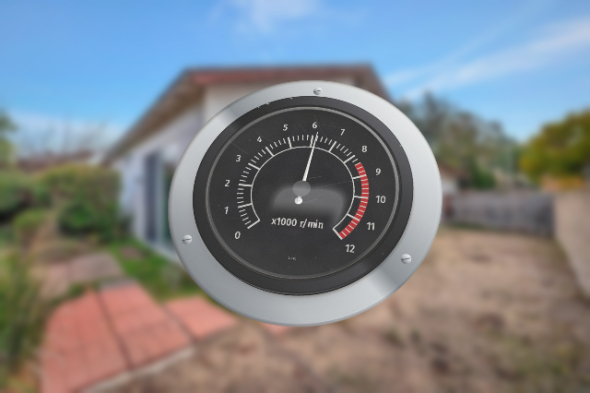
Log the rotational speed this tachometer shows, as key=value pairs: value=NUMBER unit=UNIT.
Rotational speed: value=6200 unit=rpm
